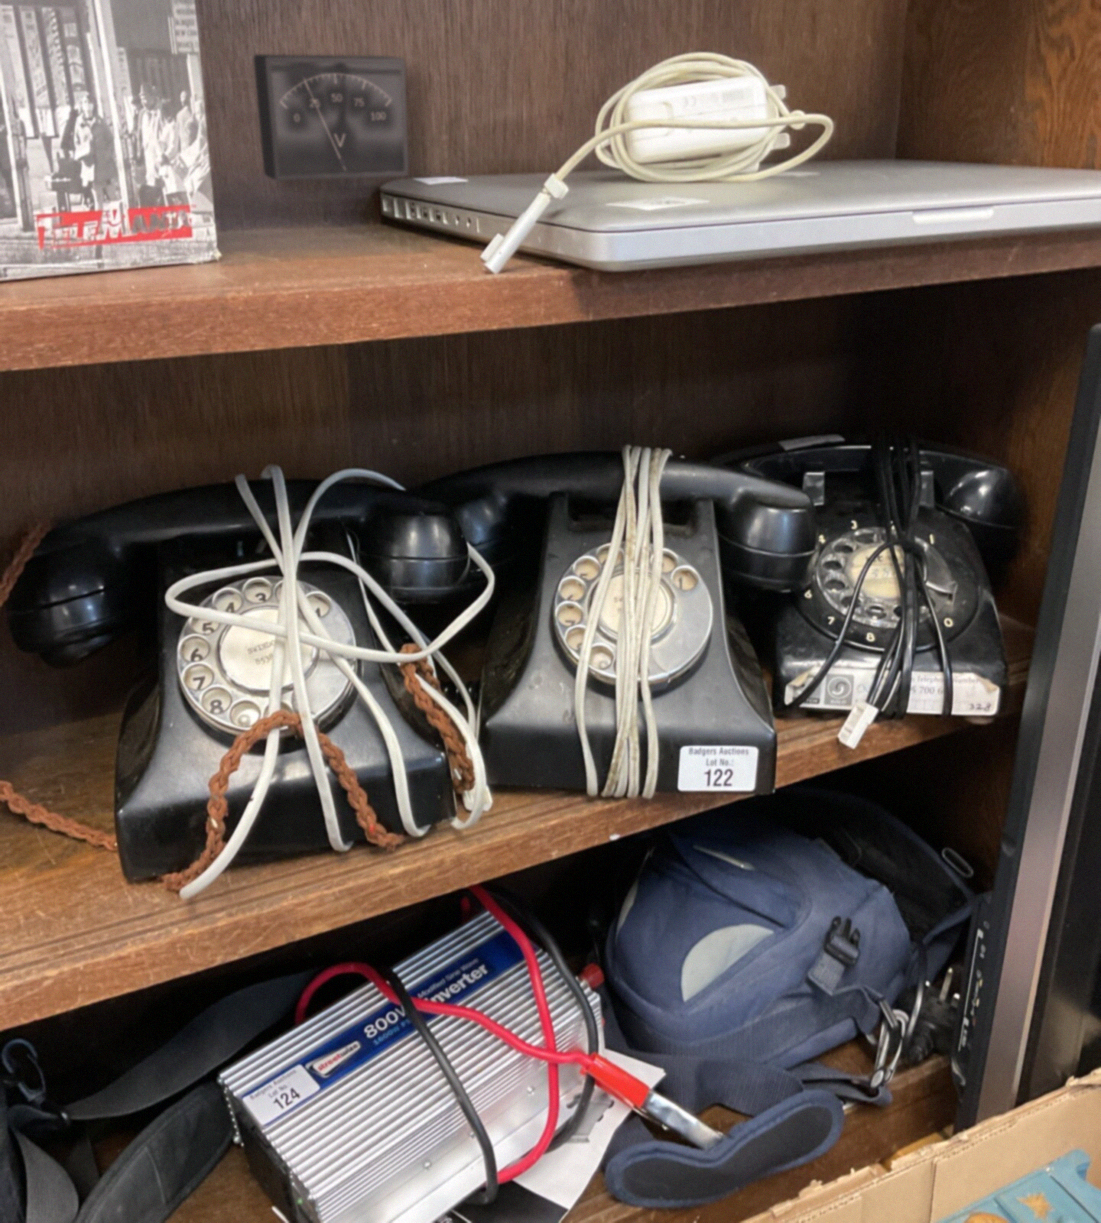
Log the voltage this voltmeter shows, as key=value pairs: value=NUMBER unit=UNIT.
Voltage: value=25 unit=V
